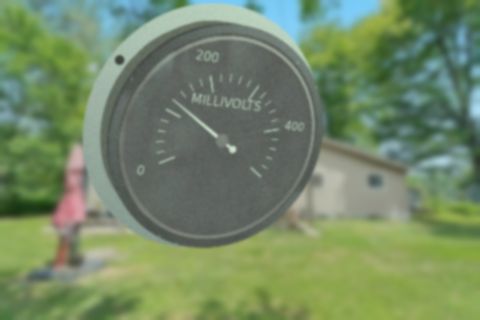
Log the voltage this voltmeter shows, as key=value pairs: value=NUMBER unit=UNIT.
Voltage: value=120 unit=mV
